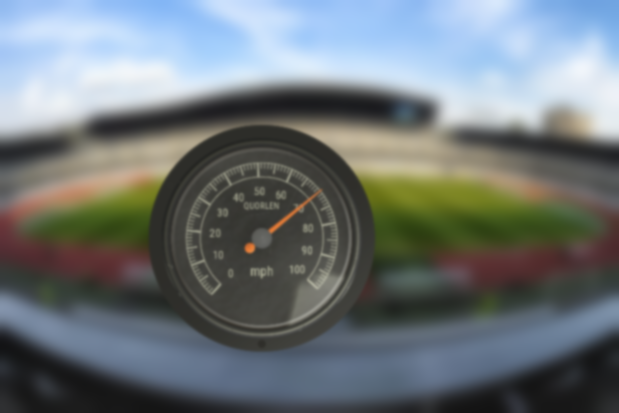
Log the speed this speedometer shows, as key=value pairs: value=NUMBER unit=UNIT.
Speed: value=70 unit=mph
